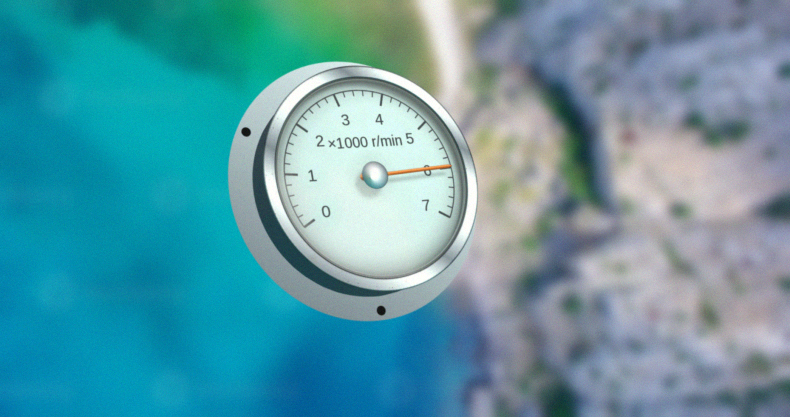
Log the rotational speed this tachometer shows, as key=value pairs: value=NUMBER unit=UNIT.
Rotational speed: value=6000 unit=rpm
